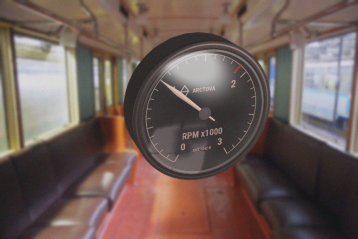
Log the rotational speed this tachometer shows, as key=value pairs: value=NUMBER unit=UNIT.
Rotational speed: value=1000 unit=rpm
